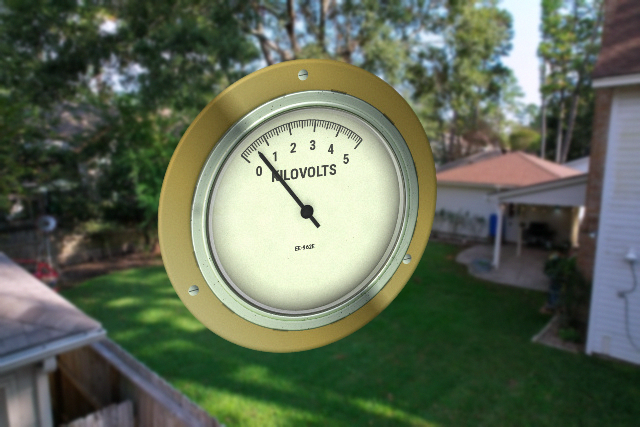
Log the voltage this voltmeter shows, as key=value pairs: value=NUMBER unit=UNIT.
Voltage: value=0.5 unit=kV
